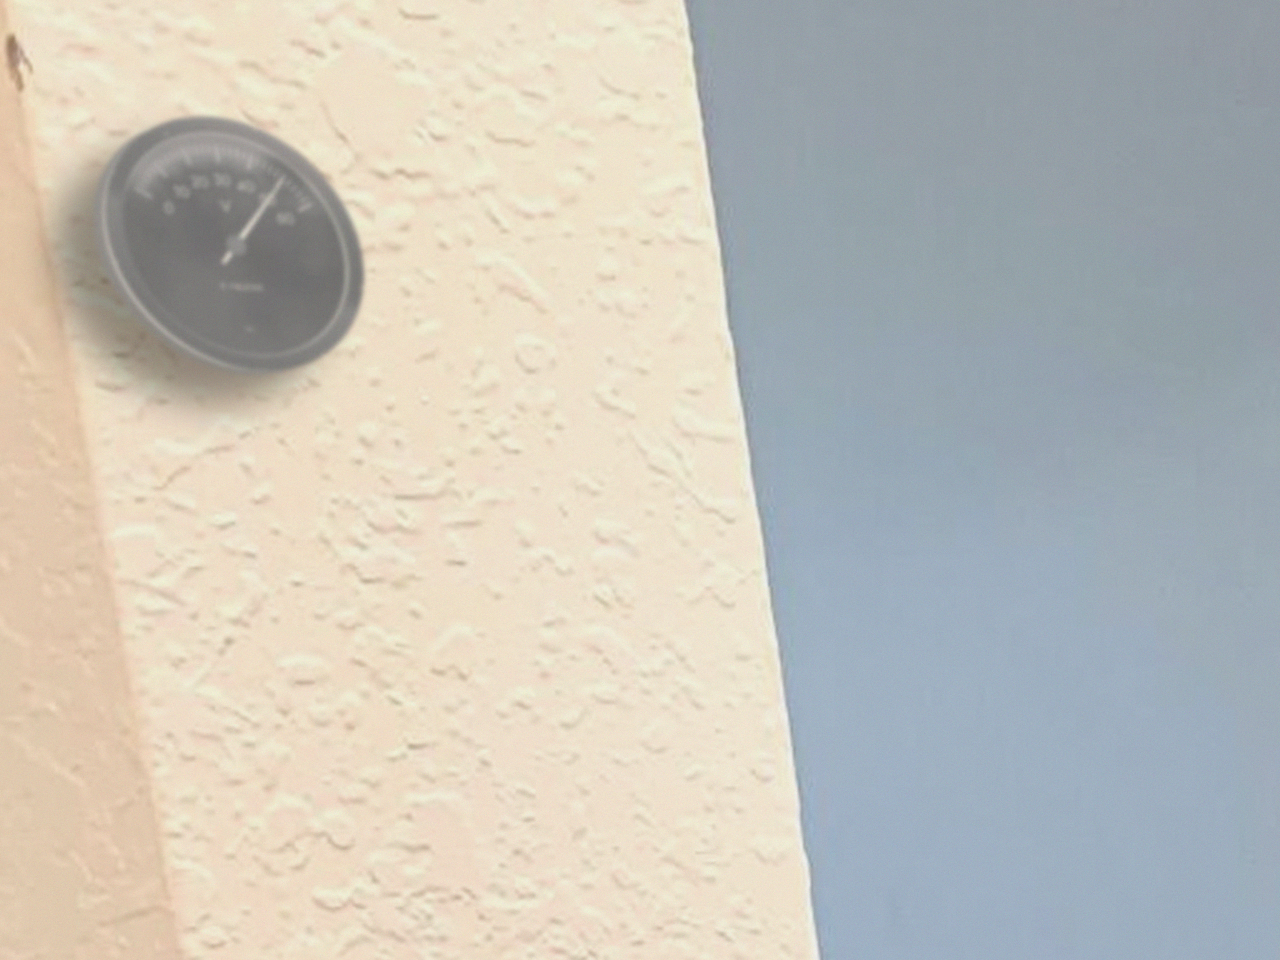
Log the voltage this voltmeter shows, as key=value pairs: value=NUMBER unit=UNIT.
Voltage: value=50 unit=V
